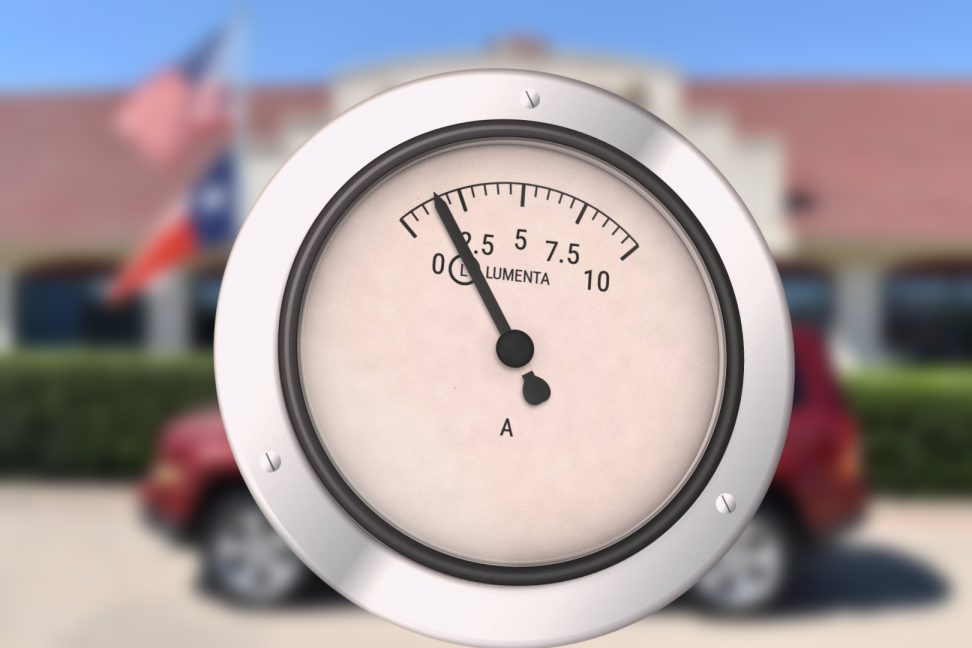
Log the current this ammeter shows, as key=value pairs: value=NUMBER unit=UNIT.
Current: value=1.5 unit=A
